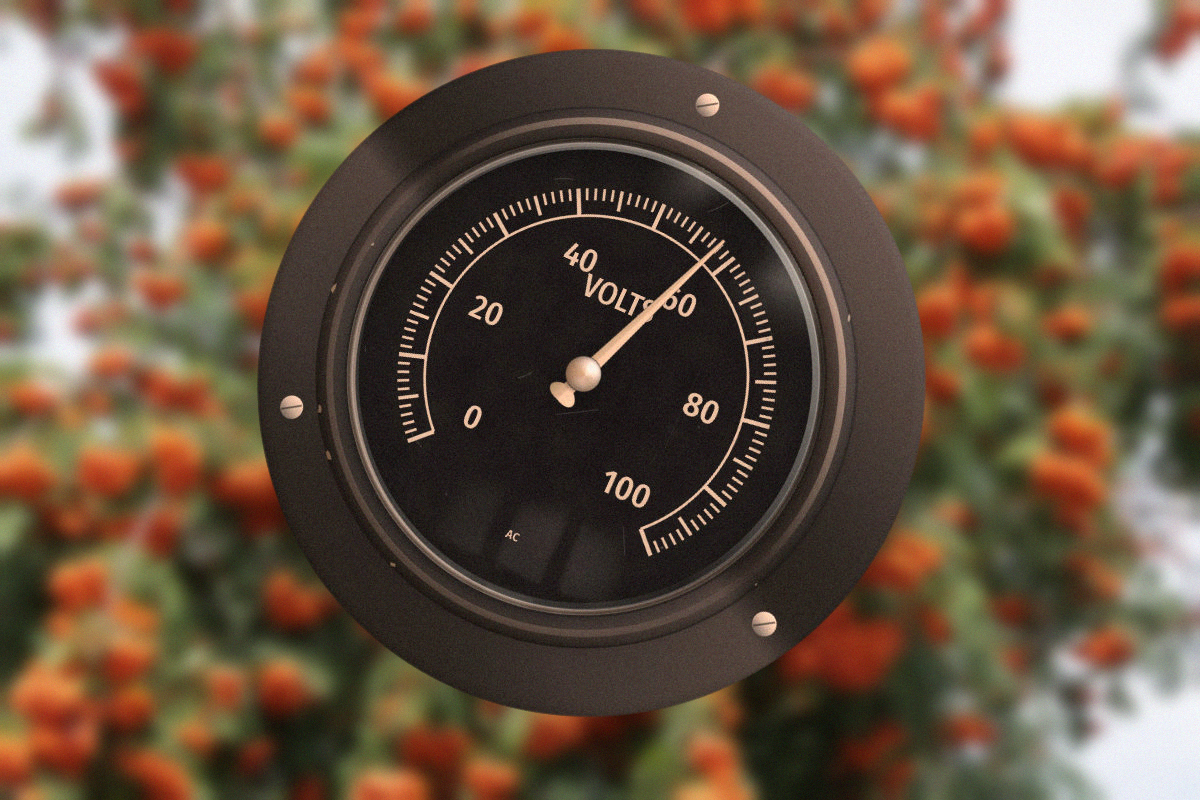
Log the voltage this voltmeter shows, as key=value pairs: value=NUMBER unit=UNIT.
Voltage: value=58 unit=V
